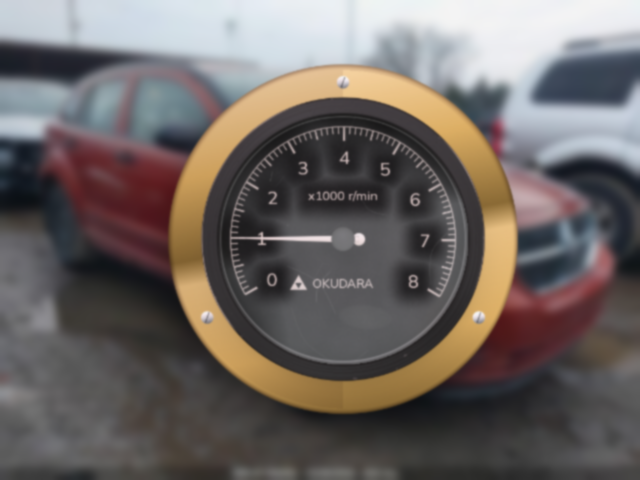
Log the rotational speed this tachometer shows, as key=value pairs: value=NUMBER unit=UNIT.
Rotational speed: value=1000 unit=rpm
